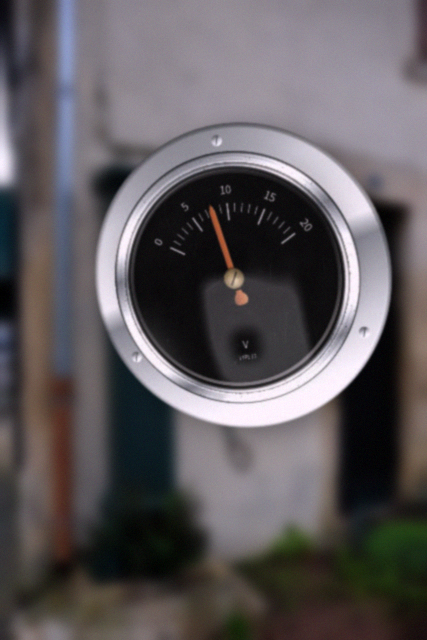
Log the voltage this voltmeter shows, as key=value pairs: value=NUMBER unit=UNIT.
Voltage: value=8 unit=V
